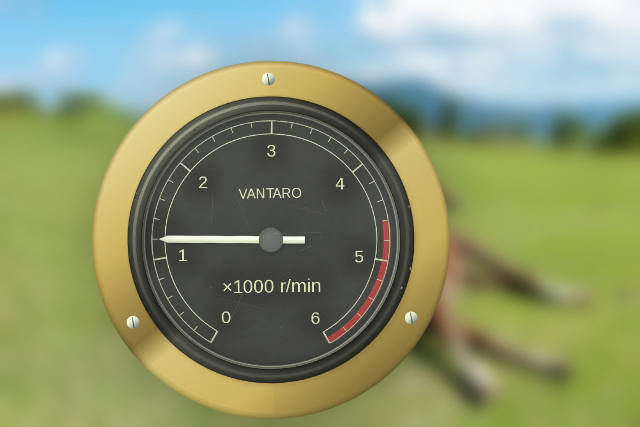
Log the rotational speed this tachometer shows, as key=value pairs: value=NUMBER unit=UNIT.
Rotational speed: value=1200 unit=rpm
